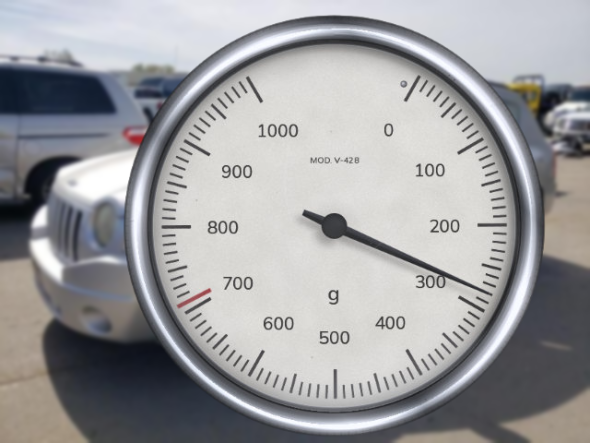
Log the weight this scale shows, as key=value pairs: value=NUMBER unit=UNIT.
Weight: value=280 unit=g
